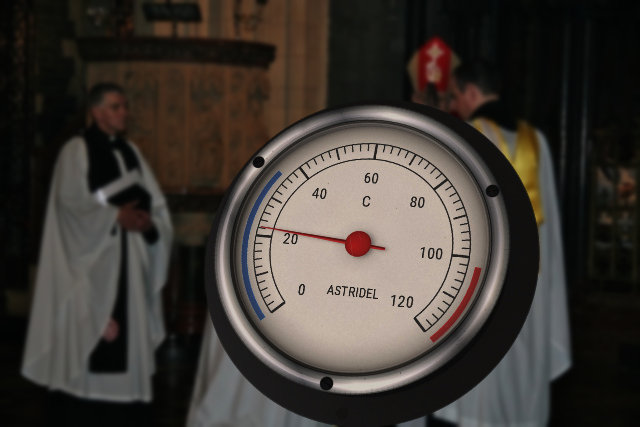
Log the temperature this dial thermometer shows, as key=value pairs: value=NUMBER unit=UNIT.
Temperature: value=22 unit=°C
